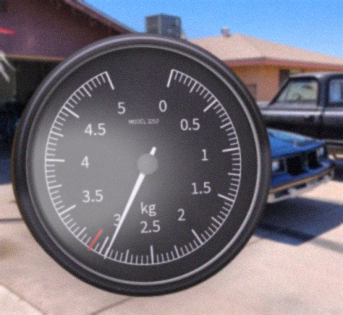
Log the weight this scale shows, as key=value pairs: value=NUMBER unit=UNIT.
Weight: value=2.95 unit=kg
